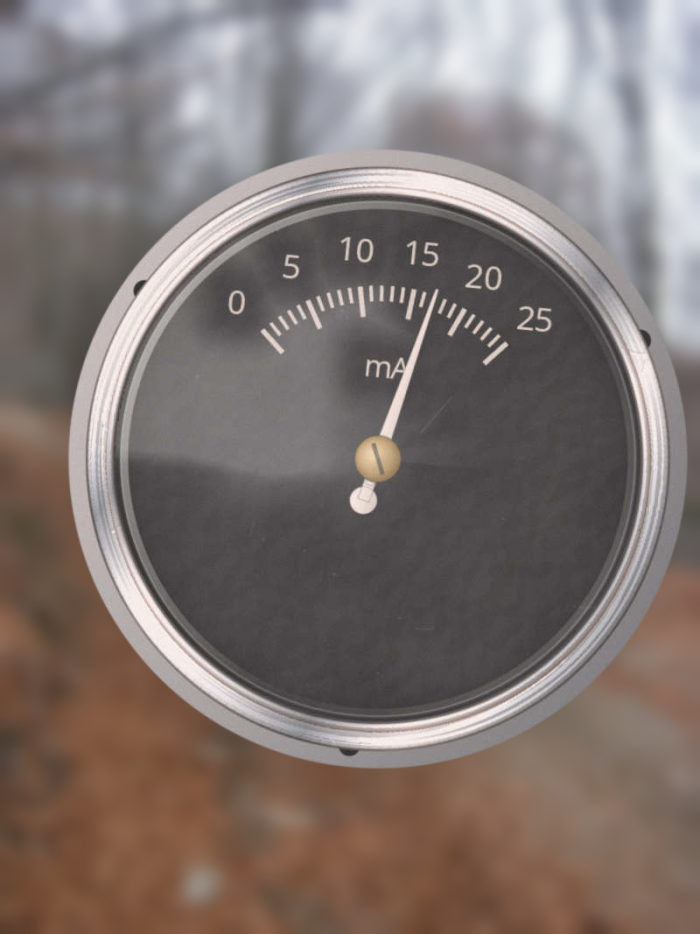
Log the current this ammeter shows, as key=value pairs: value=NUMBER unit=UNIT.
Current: value=17 unit=mA
